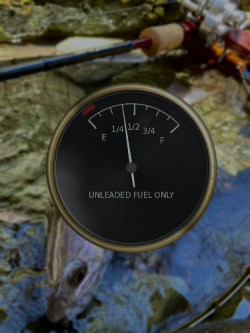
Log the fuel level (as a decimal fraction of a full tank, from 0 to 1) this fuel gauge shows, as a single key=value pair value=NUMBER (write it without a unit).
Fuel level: value=0.375
